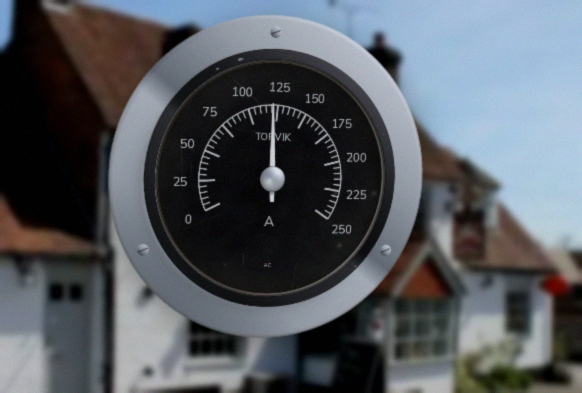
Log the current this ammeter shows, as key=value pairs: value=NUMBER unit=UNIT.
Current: value=120 unit=A
